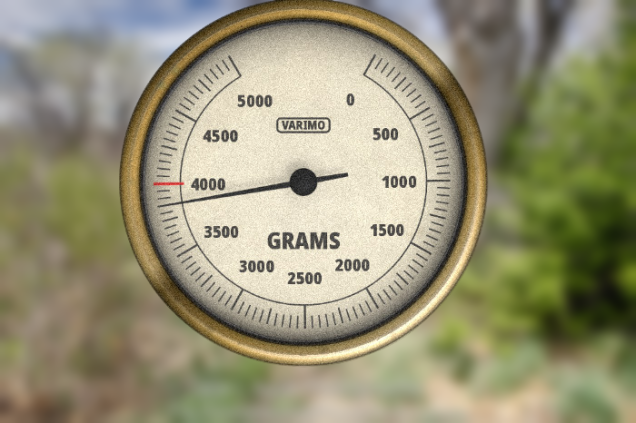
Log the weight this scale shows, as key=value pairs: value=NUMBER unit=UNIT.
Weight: value=3850 unit=g
